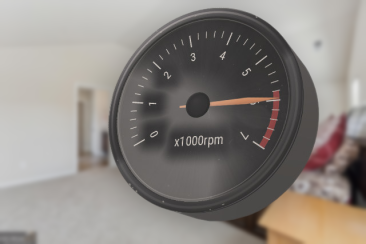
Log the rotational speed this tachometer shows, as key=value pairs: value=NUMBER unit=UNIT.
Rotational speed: value=6000 unit=rpm
